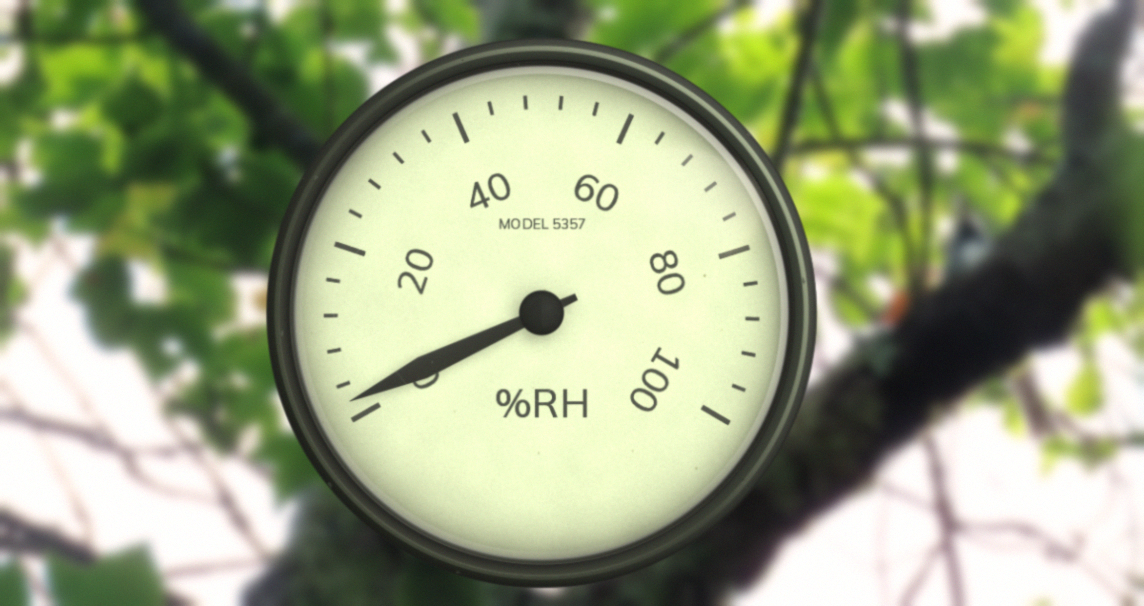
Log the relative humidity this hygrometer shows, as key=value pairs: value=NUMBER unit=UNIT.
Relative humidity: value=2 unit=%
